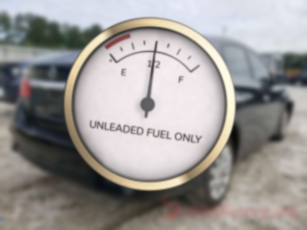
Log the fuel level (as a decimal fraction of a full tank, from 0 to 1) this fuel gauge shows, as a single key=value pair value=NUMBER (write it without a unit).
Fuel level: value=0.5
